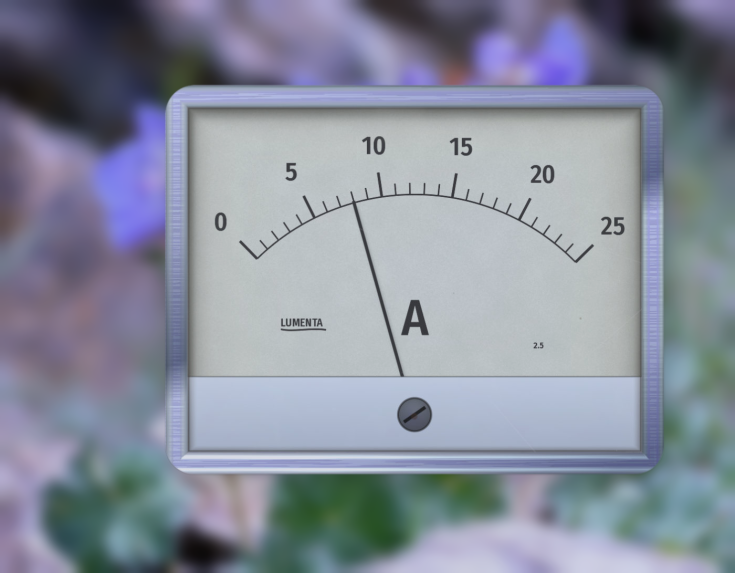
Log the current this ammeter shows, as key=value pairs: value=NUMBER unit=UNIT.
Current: value=8 unit=A
